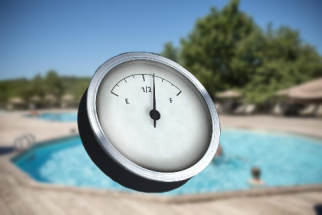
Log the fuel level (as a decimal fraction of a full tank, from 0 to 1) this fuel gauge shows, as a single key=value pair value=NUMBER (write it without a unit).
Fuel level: value=0.625
